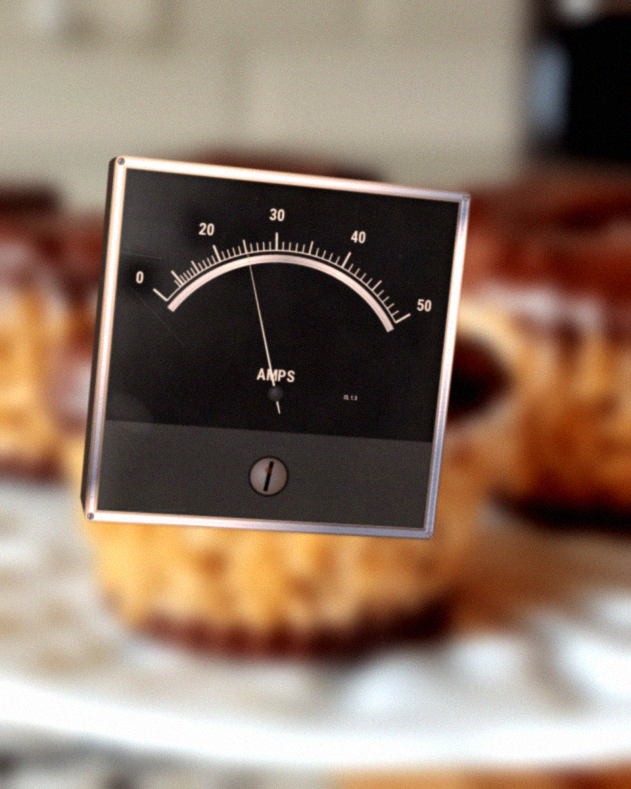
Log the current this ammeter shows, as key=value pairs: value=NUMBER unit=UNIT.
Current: value=25 unit=A
